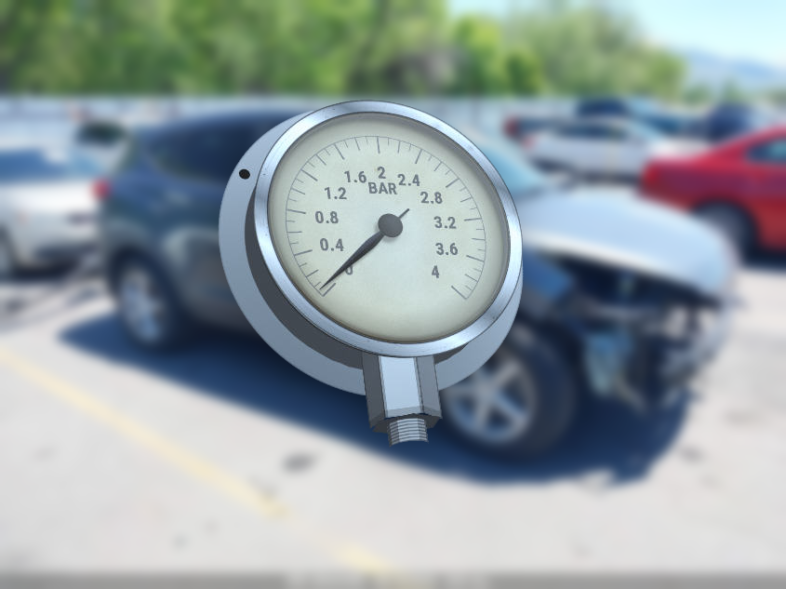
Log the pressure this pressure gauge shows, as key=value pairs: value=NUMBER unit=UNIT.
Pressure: value=0.05 unit=bar
